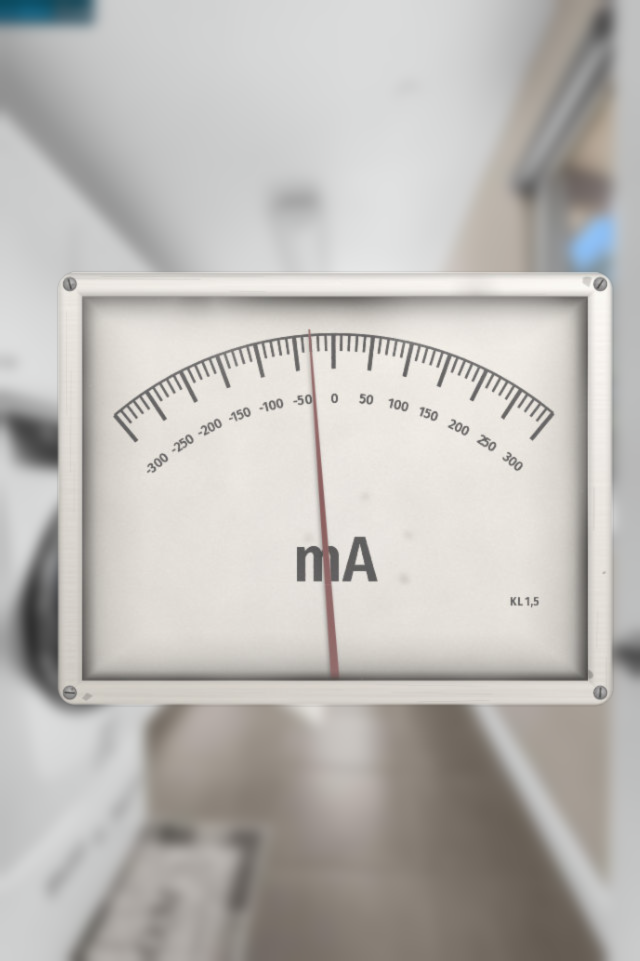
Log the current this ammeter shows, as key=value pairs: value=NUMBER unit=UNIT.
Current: value=-30 unit=mA
